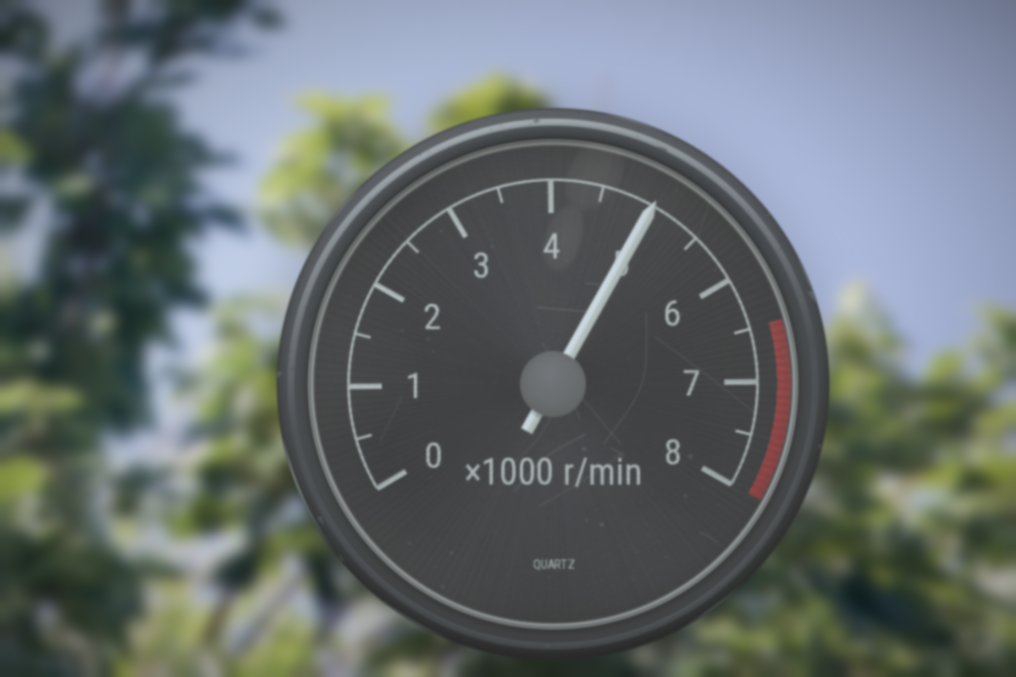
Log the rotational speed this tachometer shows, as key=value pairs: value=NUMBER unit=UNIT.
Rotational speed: value=5000 unit=rpm
